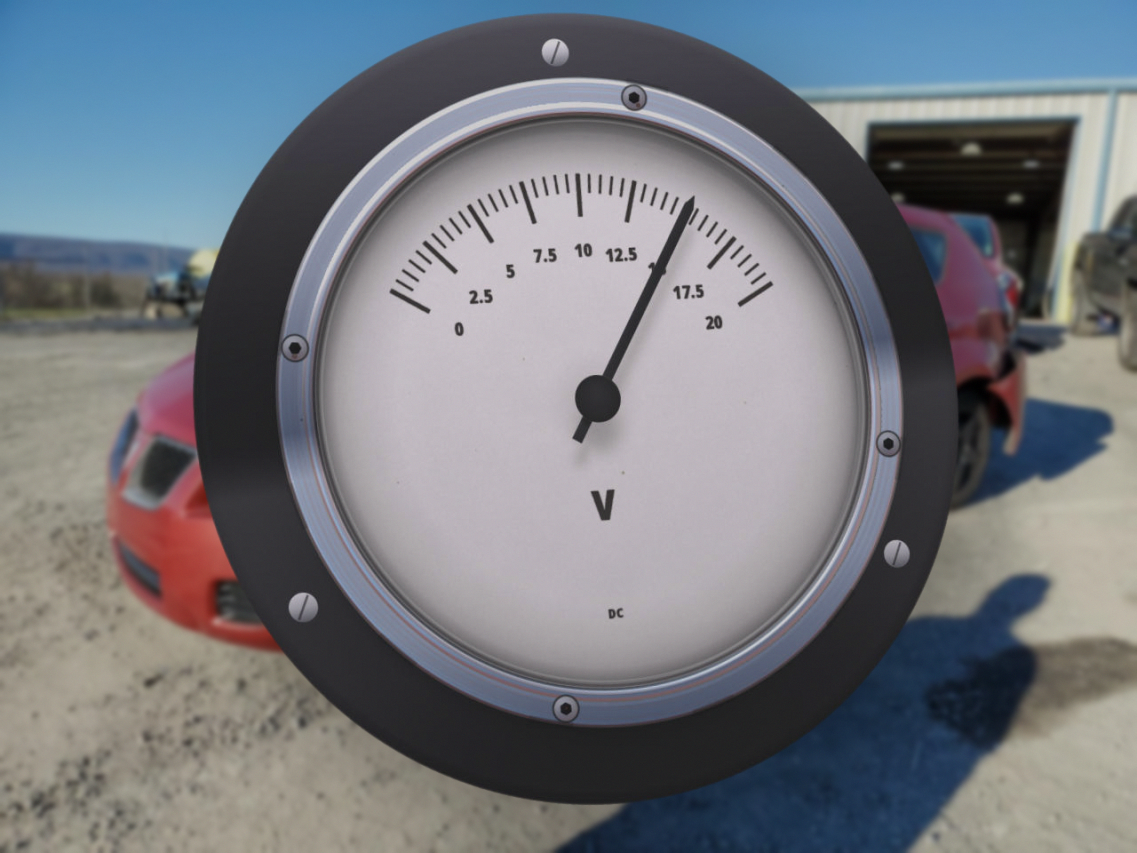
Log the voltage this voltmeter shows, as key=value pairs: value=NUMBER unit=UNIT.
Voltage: value=15 unit=V
